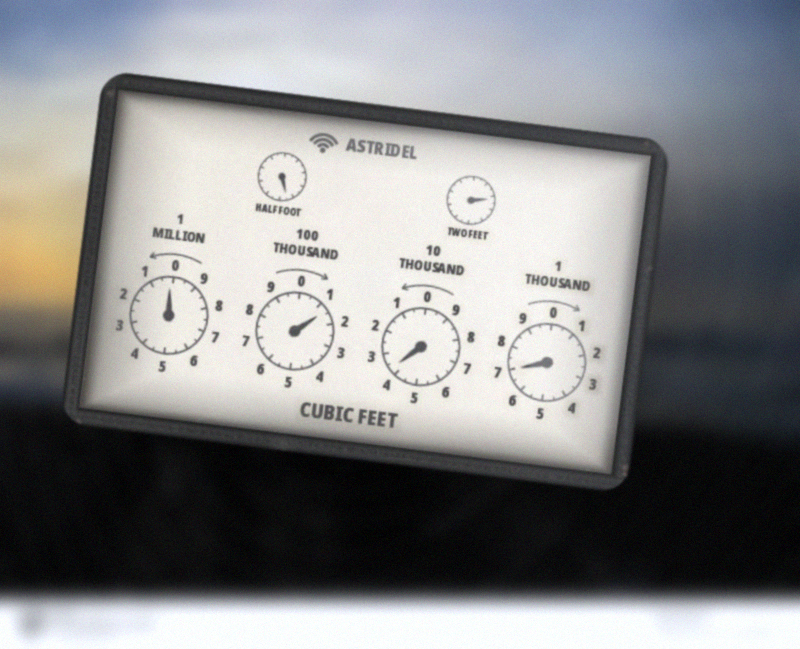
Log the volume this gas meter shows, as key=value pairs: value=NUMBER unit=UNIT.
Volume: value=13700 unit=ft³
